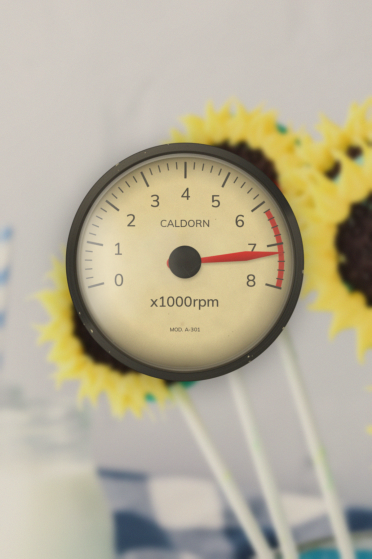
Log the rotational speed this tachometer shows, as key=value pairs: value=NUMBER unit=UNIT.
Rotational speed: value=7200 unit=rpm
